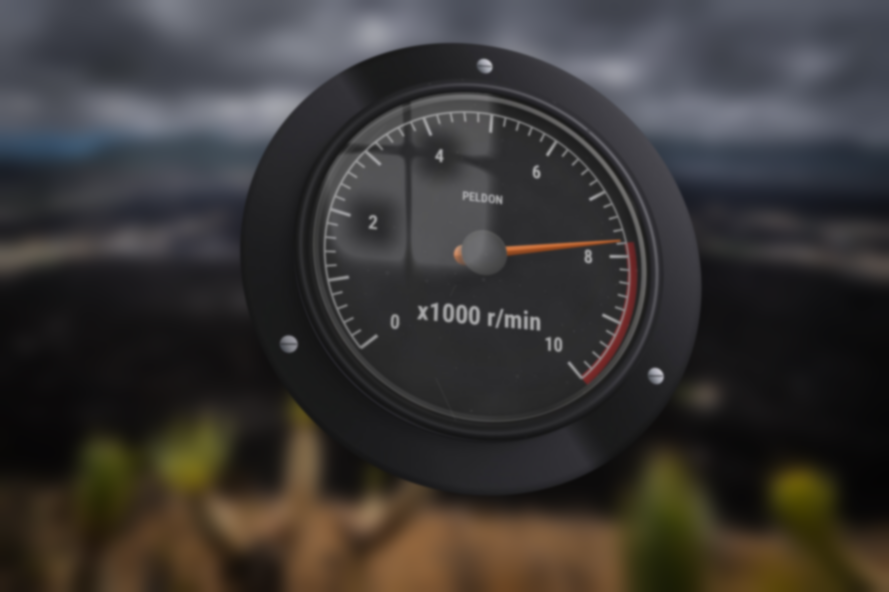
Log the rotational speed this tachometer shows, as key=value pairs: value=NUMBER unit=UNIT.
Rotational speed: value=7800 unit=rpm
